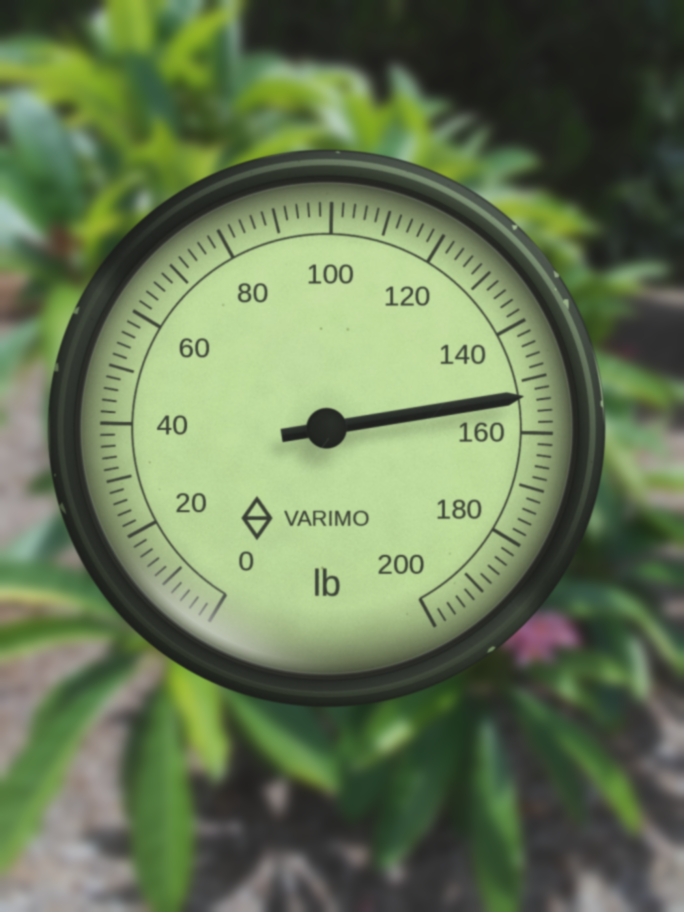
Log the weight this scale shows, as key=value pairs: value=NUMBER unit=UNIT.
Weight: value=153 unit=lb
